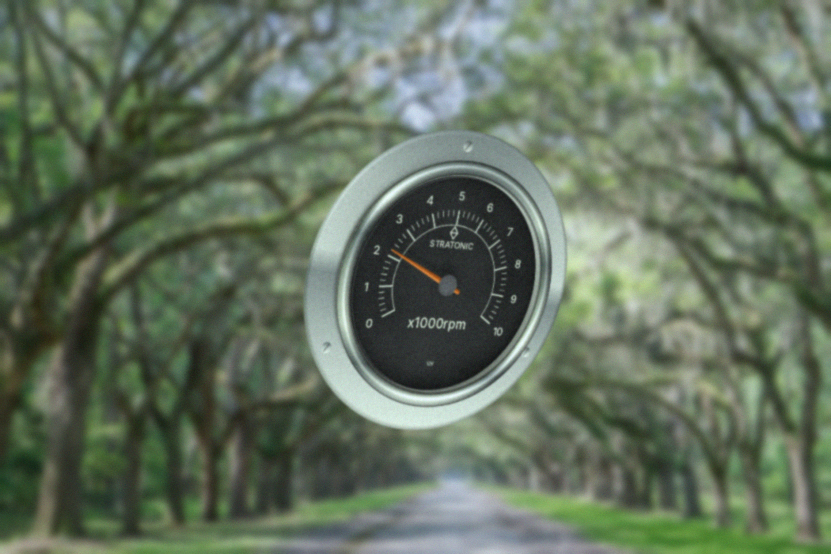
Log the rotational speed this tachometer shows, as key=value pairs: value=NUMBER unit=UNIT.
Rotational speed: value=2200 unit=rpm
